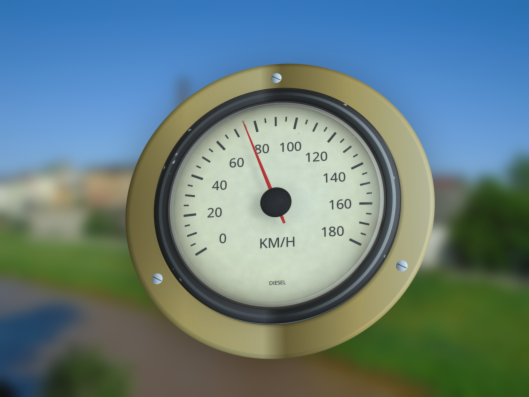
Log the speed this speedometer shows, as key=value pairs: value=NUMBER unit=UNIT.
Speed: value=75 unit=km/h
